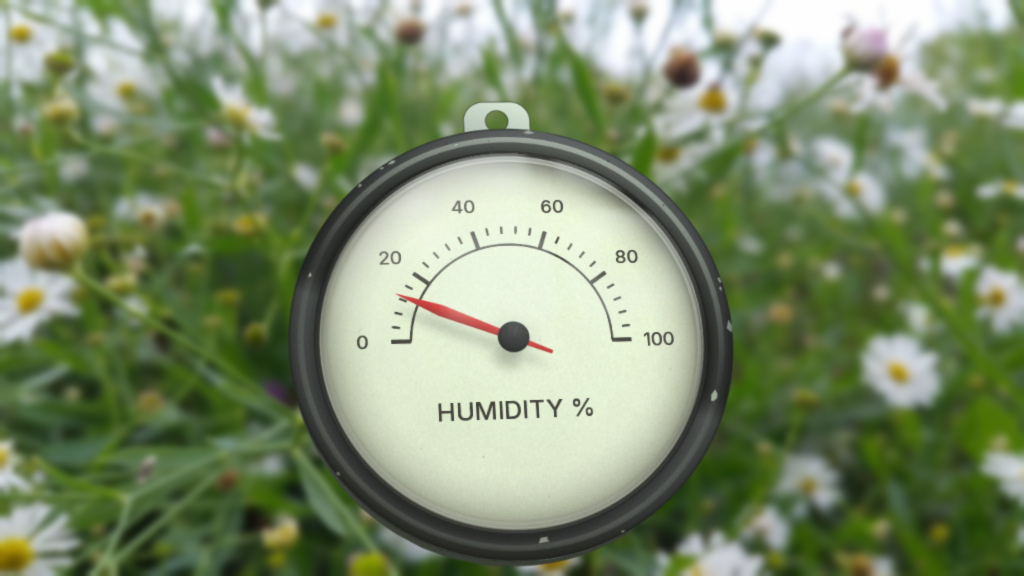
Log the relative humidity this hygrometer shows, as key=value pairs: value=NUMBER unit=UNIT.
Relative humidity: value=12 unit=%
